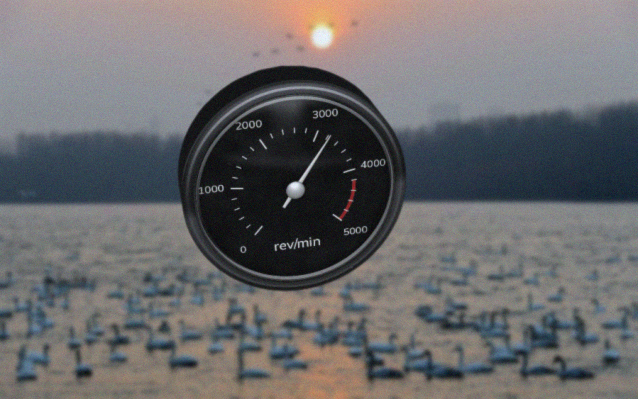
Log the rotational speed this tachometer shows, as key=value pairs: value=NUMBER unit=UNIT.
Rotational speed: value=3200 unit=rpm
